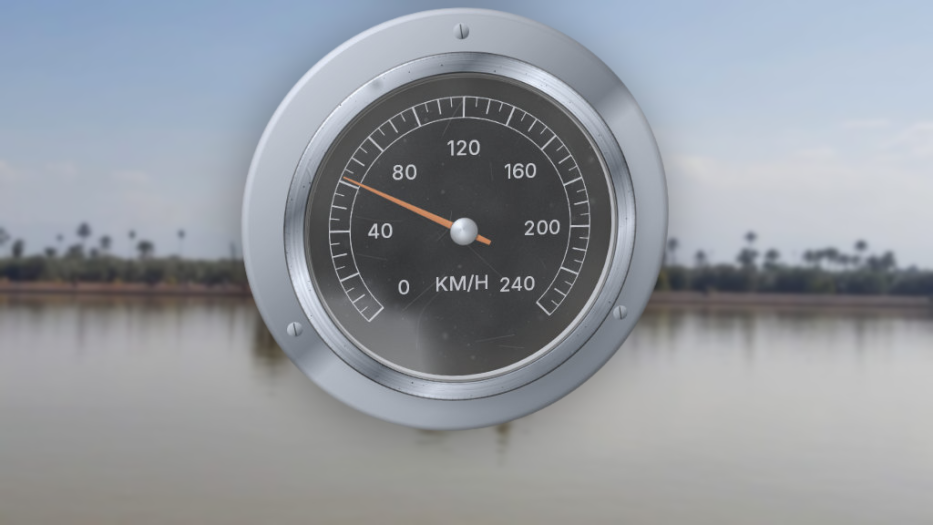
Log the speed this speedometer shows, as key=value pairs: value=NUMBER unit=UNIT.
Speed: value=62.5 unit=km/h
